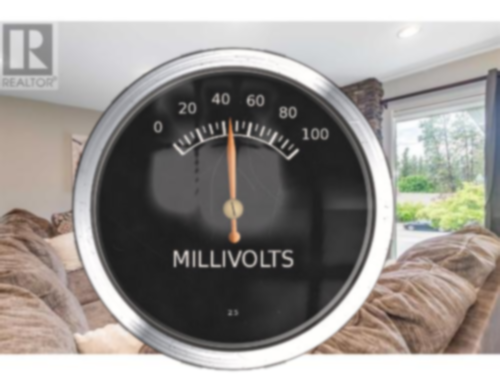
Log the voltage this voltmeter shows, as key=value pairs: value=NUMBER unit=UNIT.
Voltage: value=45 unit=mV
